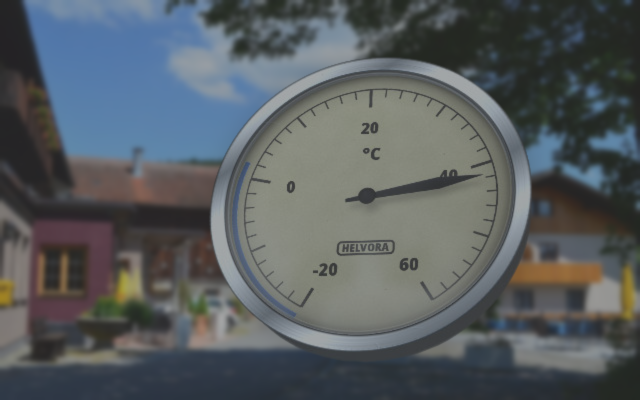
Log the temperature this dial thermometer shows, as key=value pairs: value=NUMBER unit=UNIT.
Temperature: value=42 unit=°C
